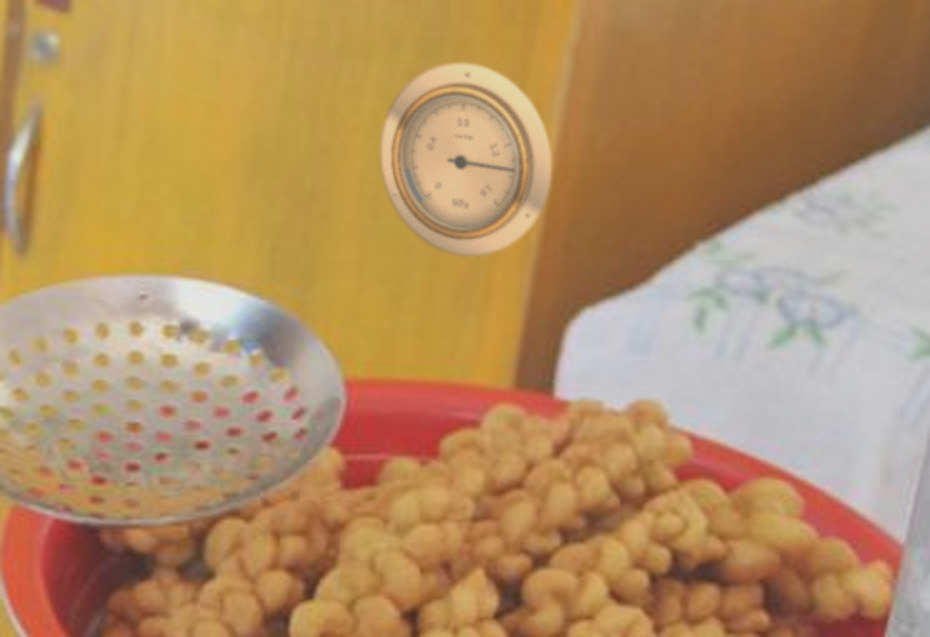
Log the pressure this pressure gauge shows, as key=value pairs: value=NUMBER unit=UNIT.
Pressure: value=1.35 unit=MPa
